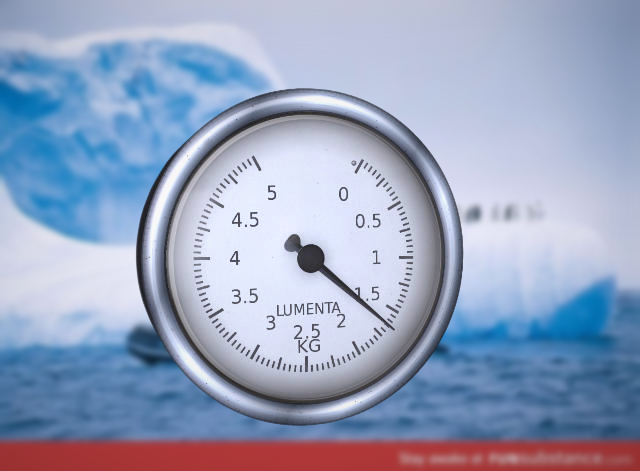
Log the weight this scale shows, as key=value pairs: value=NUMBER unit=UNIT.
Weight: value=1.65 unit=kg
